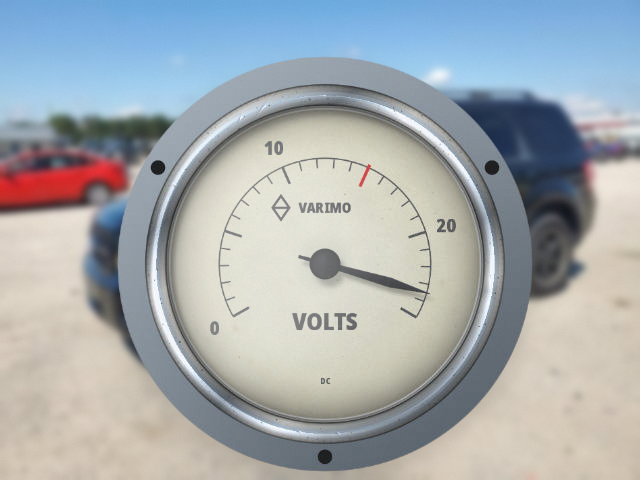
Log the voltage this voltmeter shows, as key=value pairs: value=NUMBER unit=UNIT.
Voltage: value=23.5 unit=V
